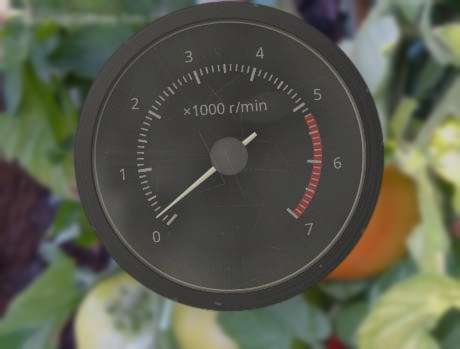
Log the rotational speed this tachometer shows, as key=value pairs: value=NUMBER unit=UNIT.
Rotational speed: value=200 unit=rpm
